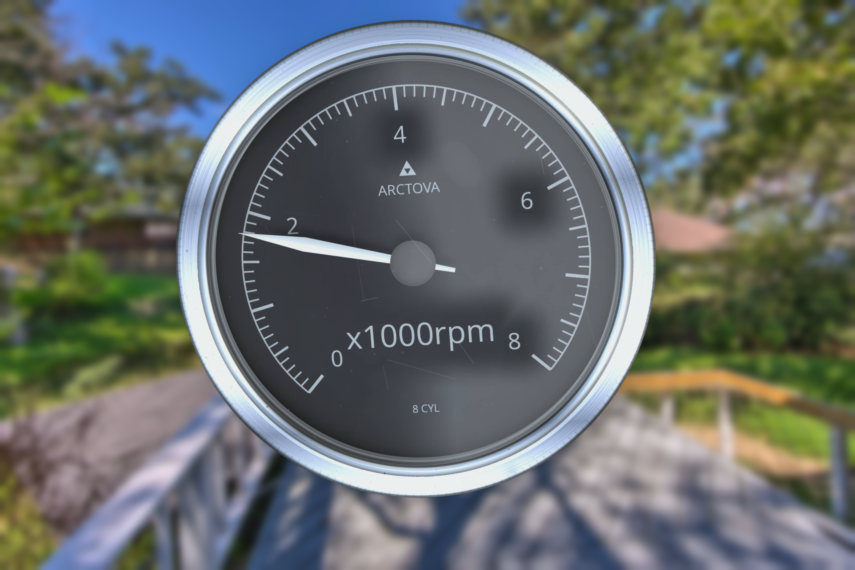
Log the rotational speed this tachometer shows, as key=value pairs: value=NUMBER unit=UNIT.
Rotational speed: value=1800 unit=rpm
